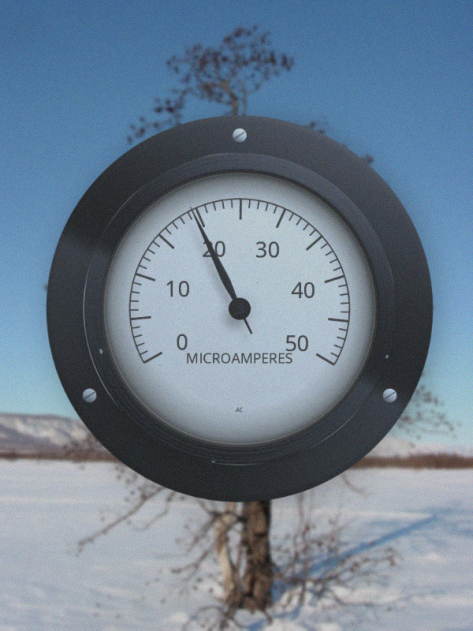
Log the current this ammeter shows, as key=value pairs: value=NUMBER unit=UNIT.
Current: value=19.5 unit=µA
